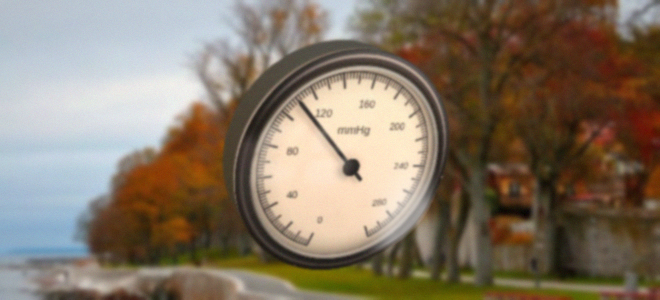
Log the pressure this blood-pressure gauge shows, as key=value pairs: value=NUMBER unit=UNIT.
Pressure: value=110 unit=mmHg
